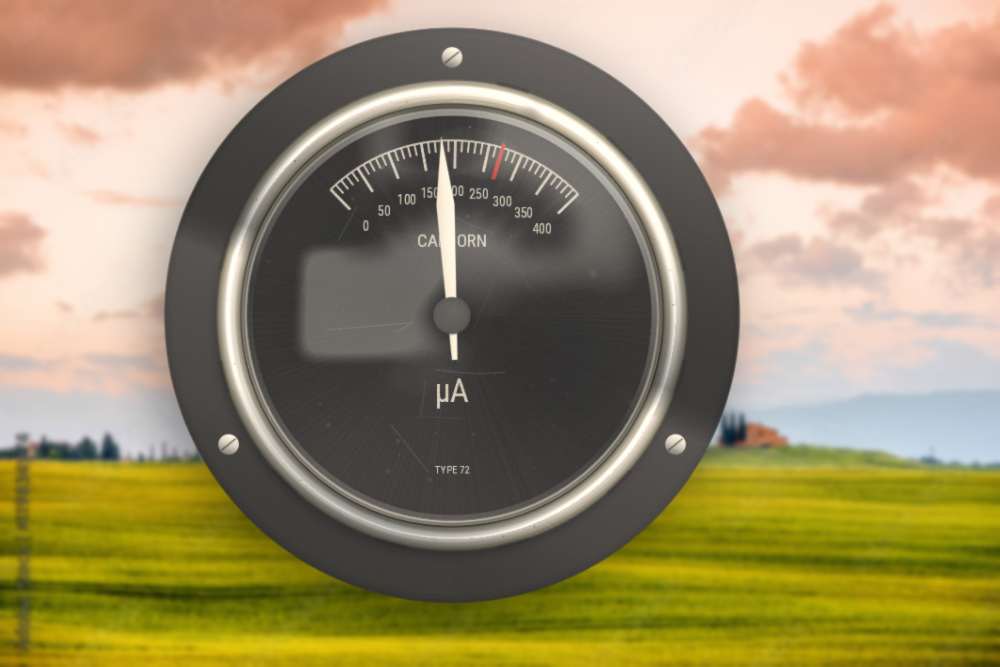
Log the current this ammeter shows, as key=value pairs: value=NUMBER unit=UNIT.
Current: value=180 unit=µA
